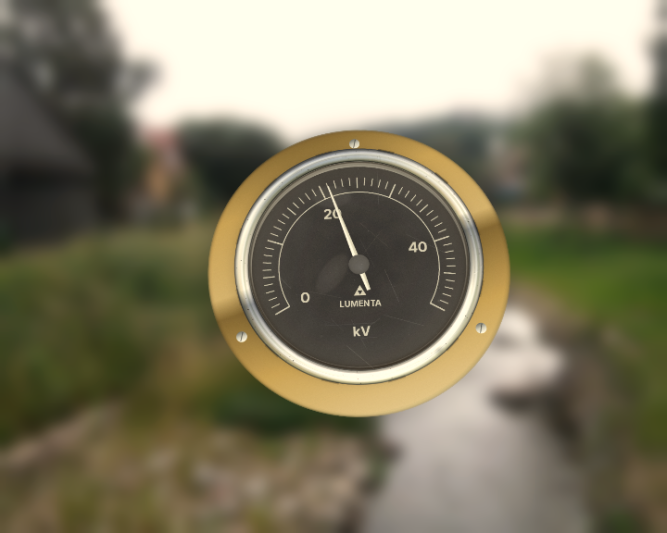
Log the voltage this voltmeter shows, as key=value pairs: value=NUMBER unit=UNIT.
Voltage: value=21 unit=kV
